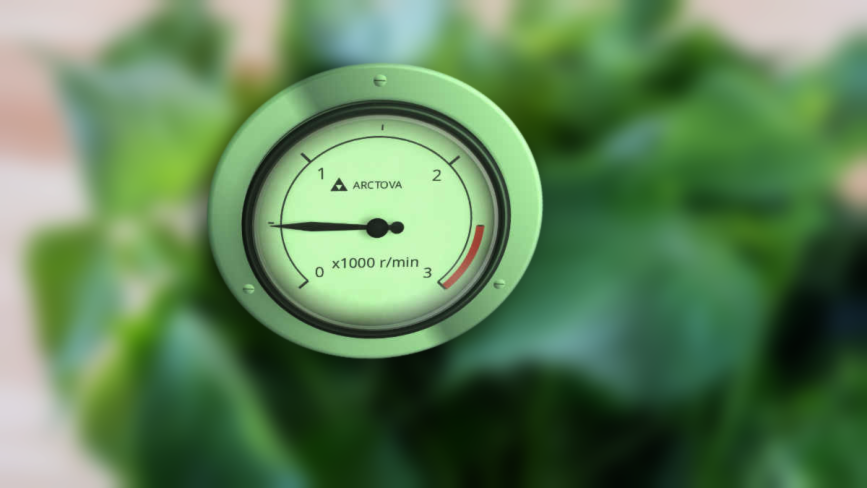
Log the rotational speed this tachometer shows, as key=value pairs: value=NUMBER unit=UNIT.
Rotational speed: value=500 unit=rpm
